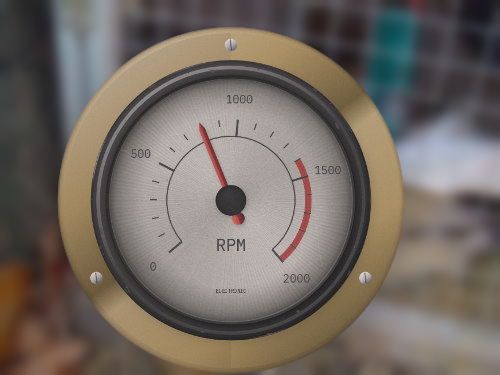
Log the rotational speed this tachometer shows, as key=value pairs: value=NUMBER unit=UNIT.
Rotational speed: value=800 unit=rpm
